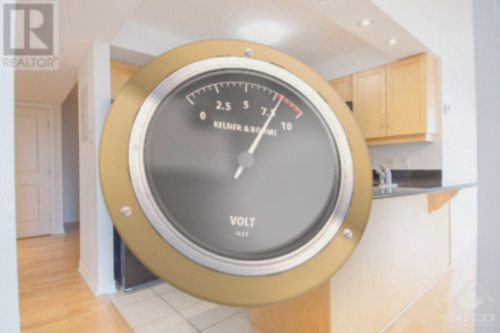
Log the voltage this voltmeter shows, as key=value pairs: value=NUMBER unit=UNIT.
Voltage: value=8 unit=V
